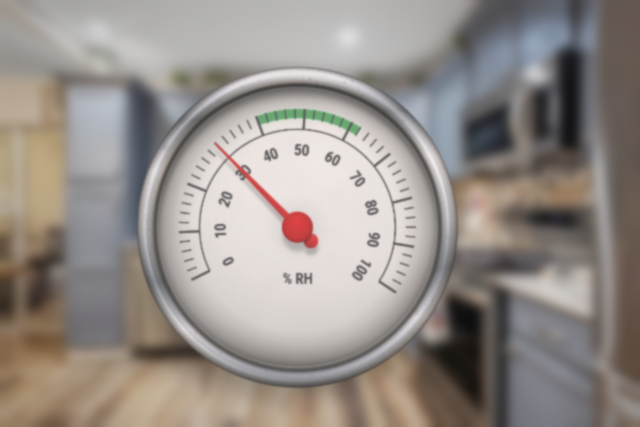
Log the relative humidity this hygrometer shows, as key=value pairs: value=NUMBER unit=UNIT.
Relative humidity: value=30 unit=%
